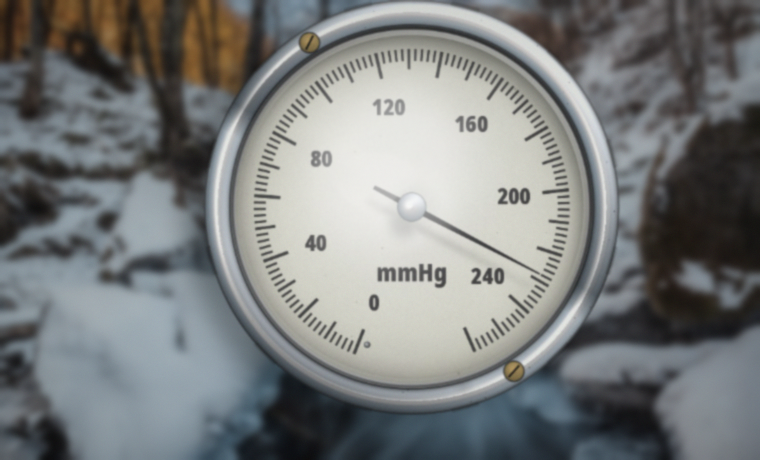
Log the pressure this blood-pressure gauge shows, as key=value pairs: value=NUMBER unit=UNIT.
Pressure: value=228 unit=mmHg
